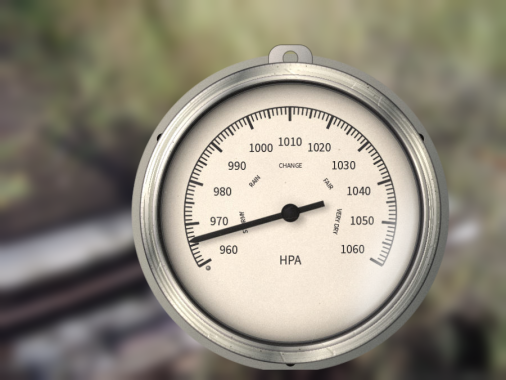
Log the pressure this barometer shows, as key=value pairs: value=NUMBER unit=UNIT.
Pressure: value=966 unit=hPa
